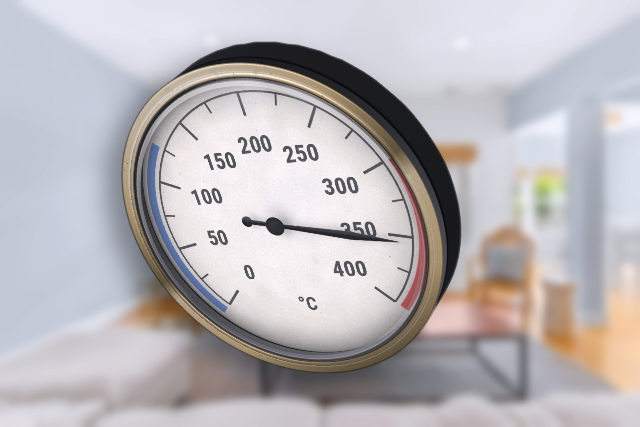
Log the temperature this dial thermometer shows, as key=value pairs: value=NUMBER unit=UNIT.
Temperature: value=350 unit=°C
